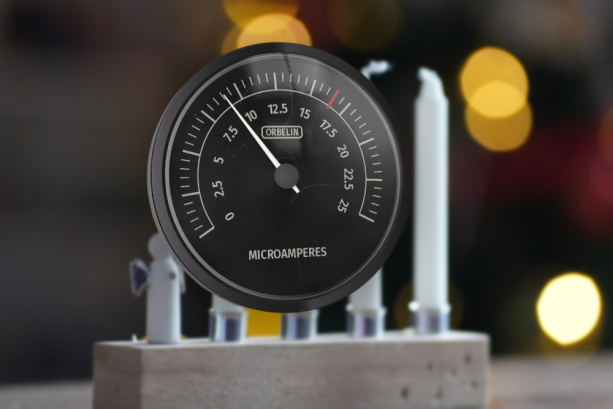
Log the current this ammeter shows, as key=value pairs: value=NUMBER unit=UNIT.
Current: value=9 unit=µA
